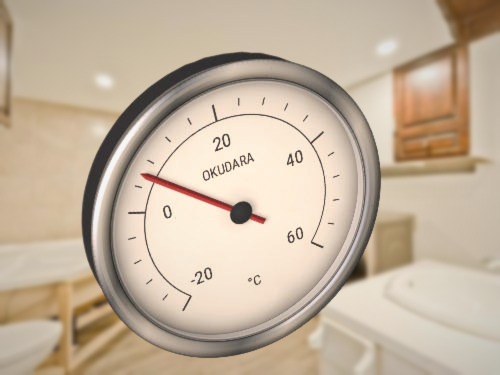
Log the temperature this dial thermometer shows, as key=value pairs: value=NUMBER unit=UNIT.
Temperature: value=6 unit=°C
